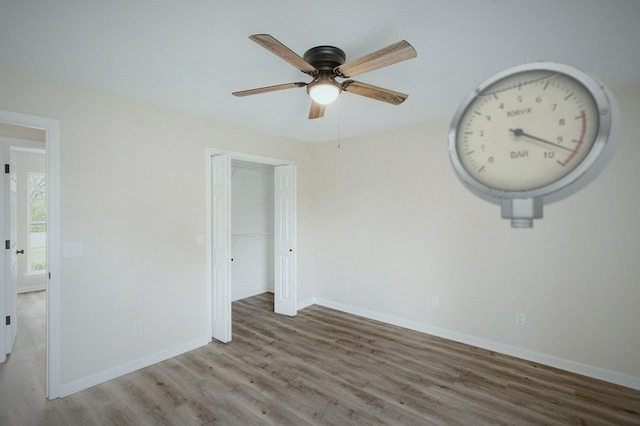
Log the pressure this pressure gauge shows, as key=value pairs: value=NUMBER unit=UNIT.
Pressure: value=9.4 unit=bar
